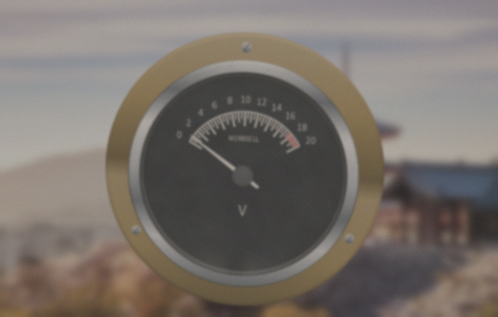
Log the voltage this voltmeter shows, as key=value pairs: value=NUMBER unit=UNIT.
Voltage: value=1 unit=V
